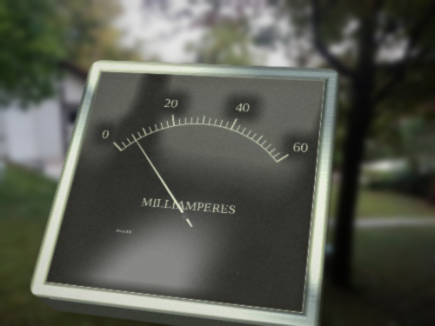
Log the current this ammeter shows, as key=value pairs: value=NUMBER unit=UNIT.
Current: value=6 unit=mA
